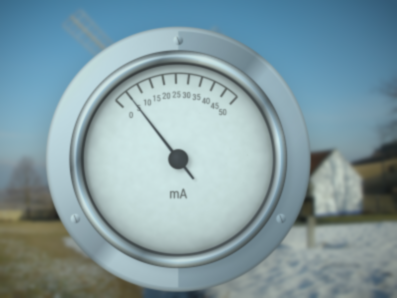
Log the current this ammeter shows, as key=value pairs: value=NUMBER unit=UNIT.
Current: value=5 unit=mA
